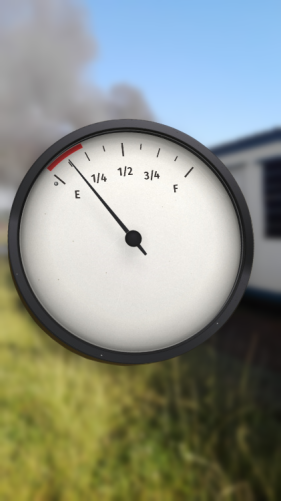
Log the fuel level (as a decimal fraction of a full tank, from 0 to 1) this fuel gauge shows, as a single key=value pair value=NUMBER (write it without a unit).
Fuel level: value=0.125
